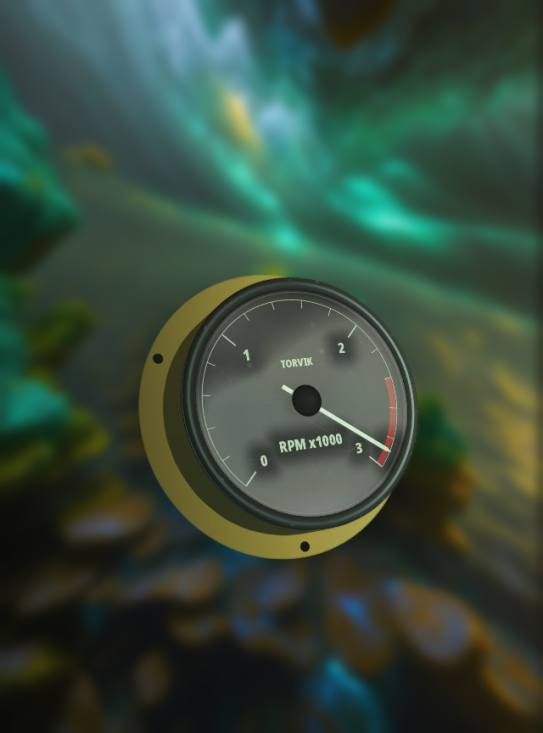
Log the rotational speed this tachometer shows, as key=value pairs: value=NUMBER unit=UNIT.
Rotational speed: value=2900 unit=rpm
